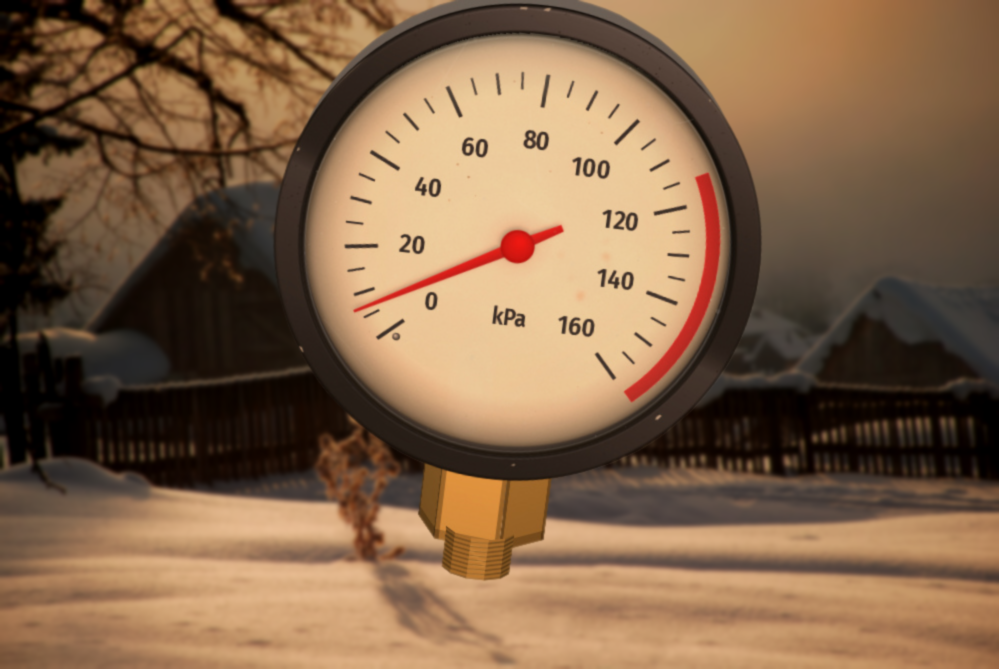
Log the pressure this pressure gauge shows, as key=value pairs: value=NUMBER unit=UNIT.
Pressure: value=7.5 unit=kPa
